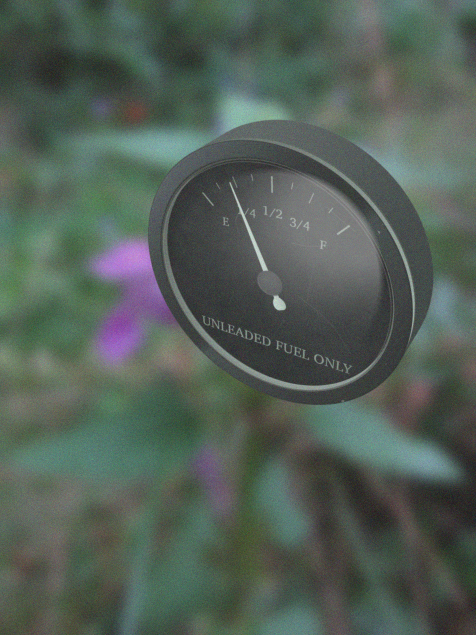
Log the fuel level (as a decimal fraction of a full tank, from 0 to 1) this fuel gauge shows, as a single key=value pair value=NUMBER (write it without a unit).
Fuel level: value=0.25
